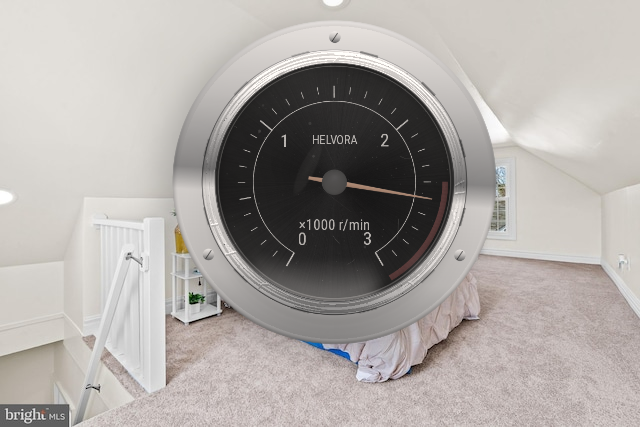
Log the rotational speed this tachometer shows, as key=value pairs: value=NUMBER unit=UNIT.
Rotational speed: value=2500 unit=rpm
